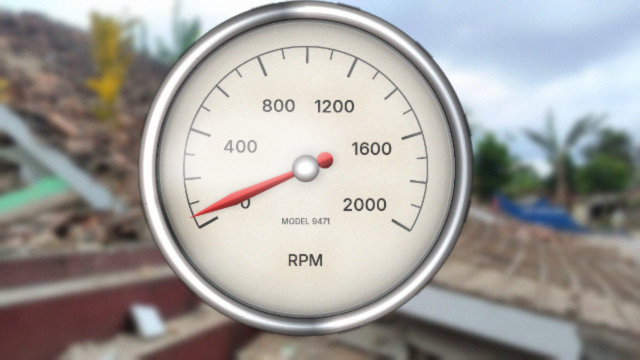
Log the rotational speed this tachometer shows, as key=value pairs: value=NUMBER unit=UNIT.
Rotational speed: value=50 unit=rpm
